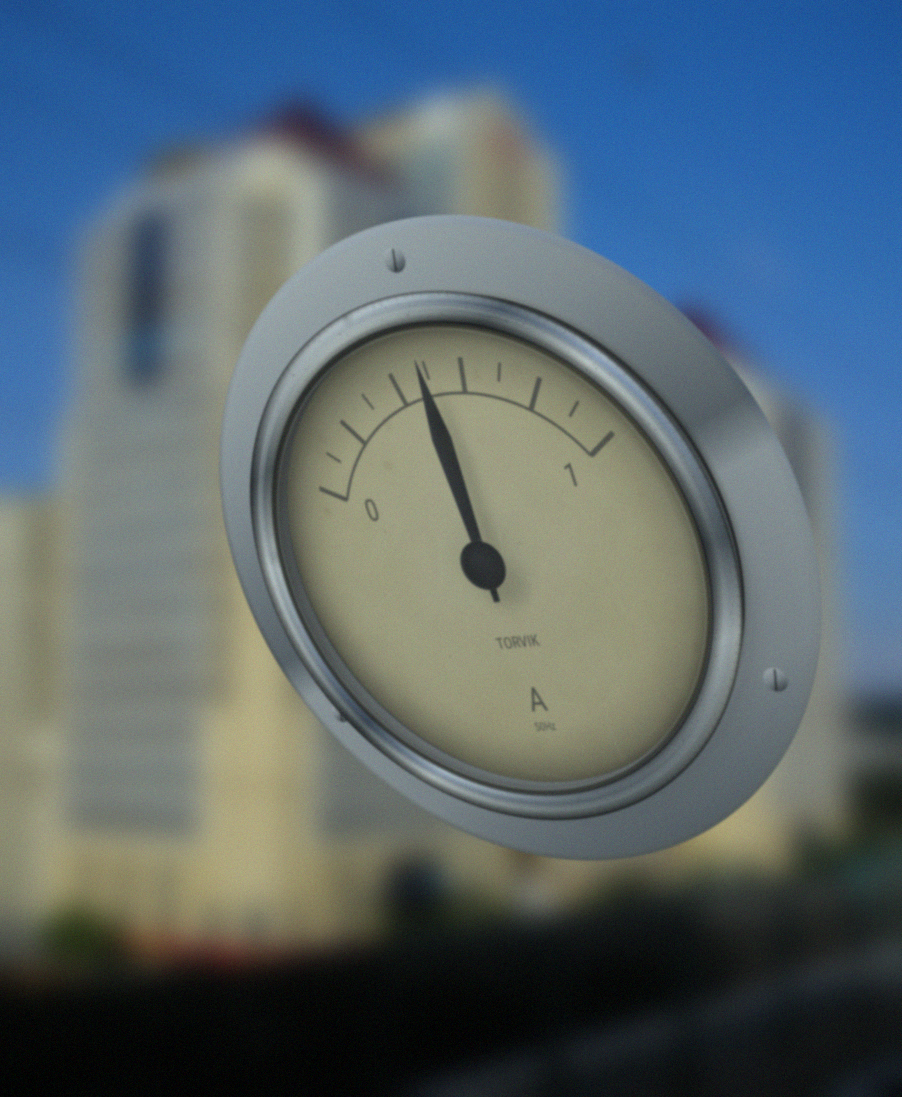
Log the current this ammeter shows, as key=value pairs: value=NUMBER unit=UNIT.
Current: value=0.5 unit=A
